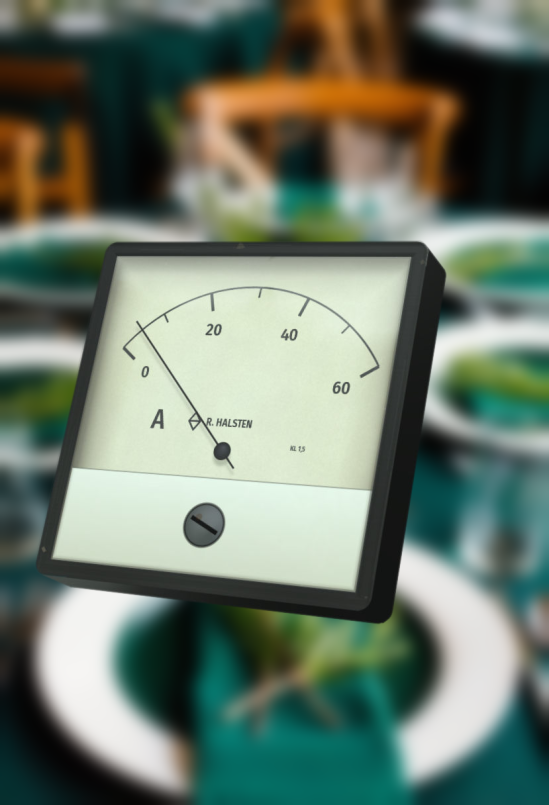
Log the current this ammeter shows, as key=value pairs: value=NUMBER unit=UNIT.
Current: value=5 unit=A
